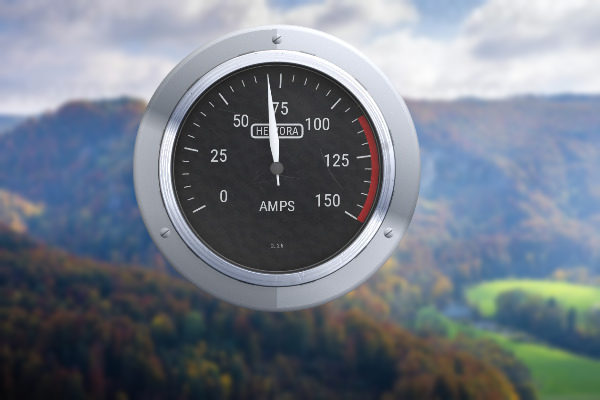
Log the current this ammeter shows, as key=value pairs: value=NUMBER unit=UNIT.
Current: value=70 unit=A
